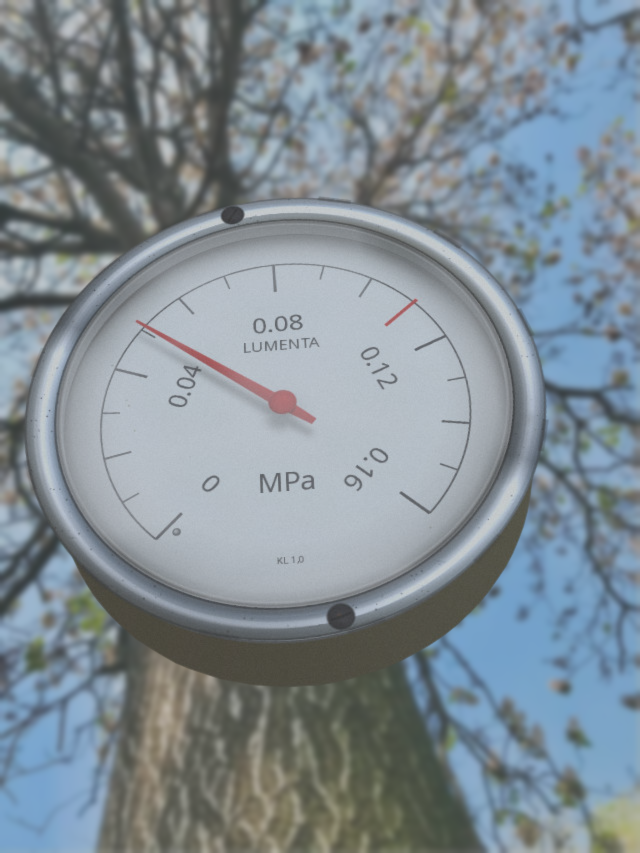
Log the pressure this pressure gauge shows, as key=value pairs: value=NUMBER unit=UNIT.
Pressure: value=0.05 unit=MPa
